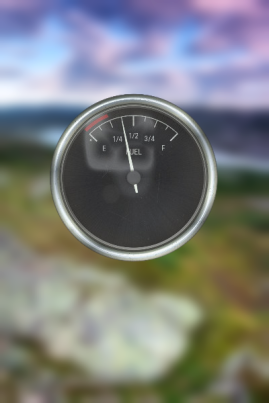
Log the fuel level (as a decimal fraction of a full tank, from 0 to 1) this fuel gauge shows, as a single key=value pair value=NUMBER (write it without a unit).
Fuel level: value=0.375
